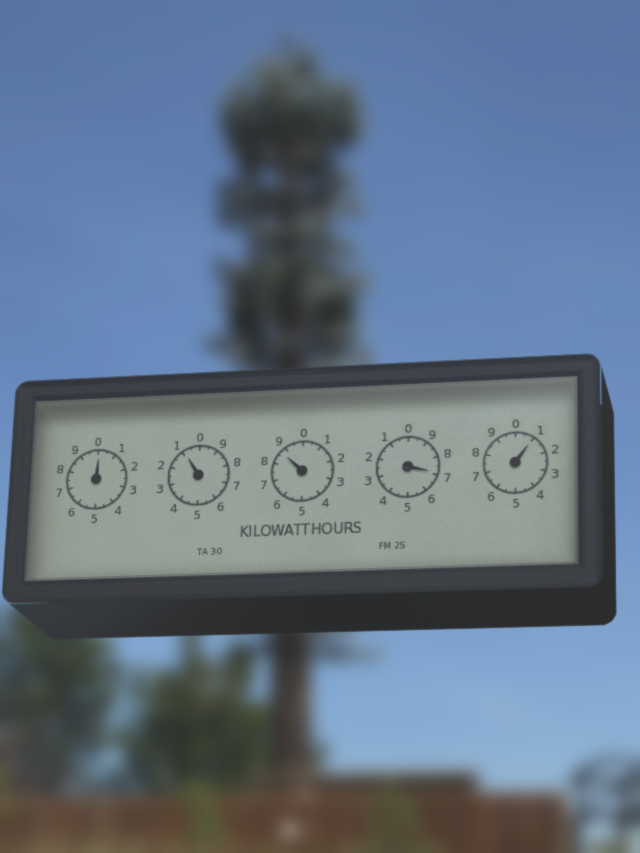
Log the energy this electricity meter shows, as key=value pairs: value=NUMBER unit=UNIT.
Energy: value=871 unit=kWh
